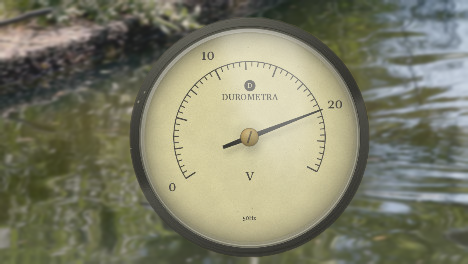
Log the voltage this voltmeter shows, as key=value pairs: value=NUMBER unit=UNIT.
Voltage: value=20 unit=V
